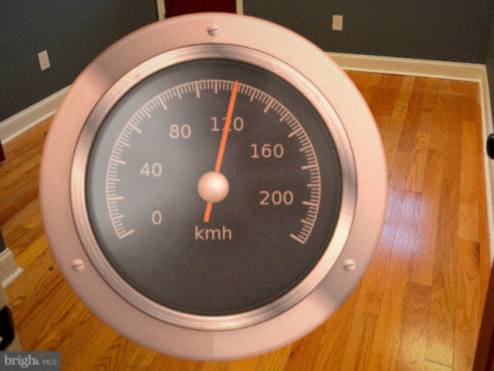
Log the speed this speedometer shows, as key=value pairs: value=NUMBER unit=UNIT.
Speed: value=120 unit=km/h
